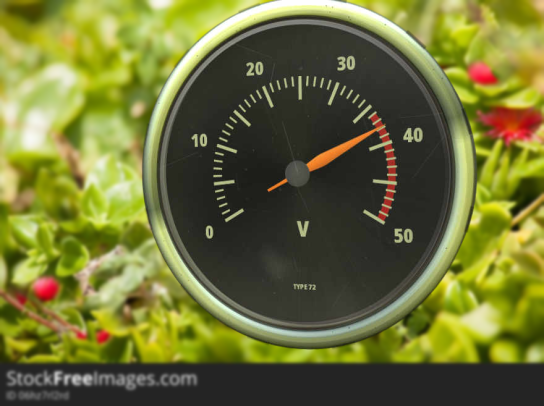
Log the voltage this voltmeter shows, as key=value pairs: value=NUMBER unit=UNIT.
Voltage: value=38 unit=V
